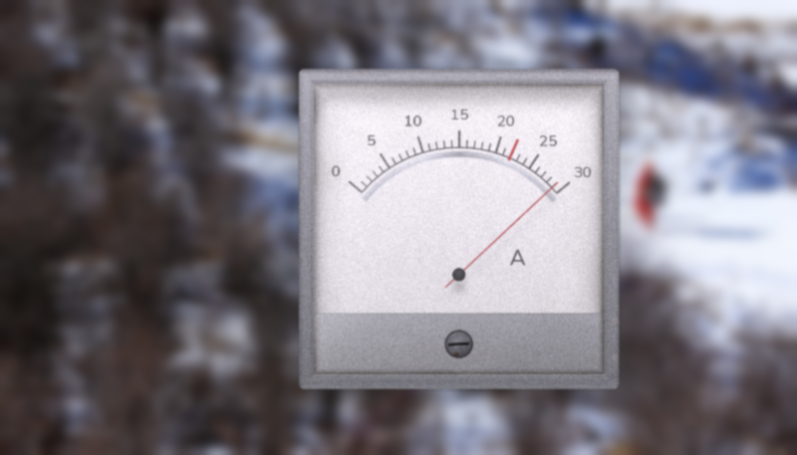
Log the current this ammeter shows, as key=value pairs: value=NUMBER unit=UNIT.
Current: value=29 unit=A
